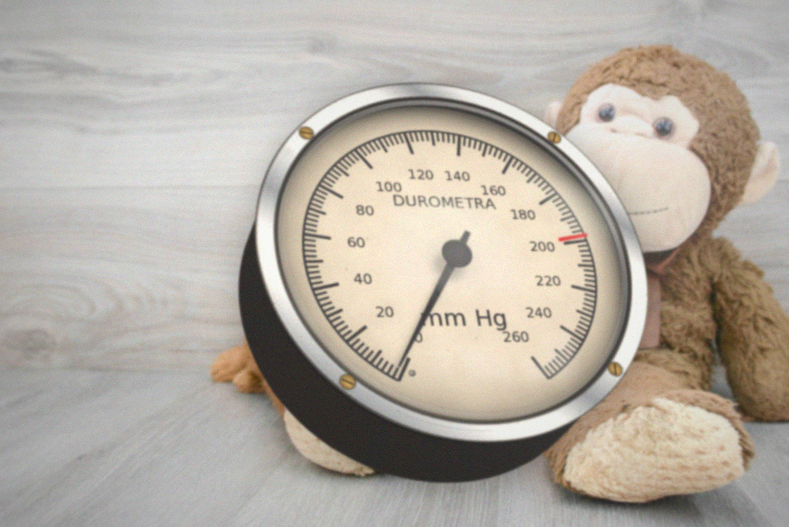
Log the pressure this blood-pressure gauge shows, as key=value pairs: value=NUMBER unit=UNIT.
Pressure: value=2 unit=mmHg
